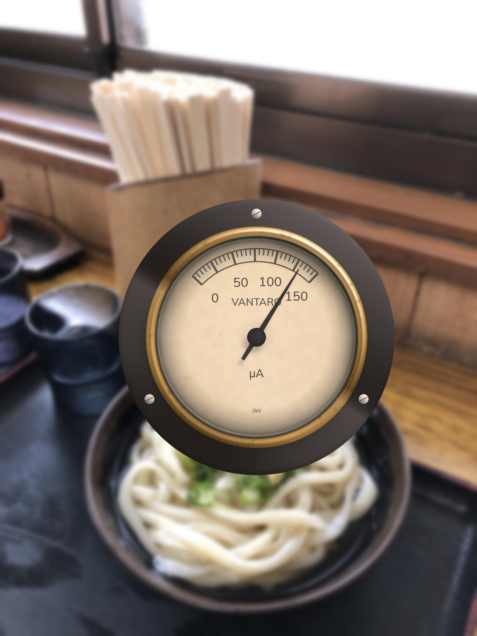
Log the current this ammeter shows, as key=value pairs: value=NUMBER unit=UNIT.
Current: value=130 unit=µA
